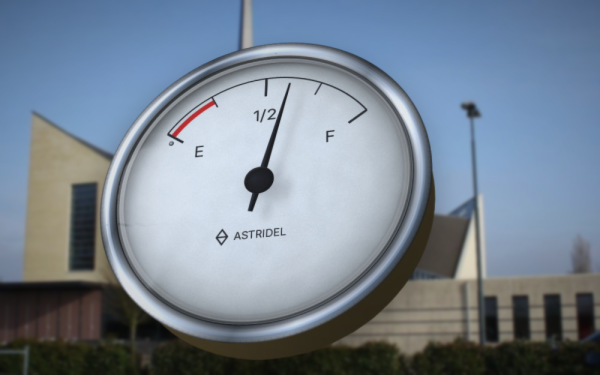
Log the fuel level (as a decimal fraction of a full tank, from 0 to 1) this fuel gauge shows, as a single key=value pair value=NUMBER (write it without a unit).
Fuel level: value=0.625
